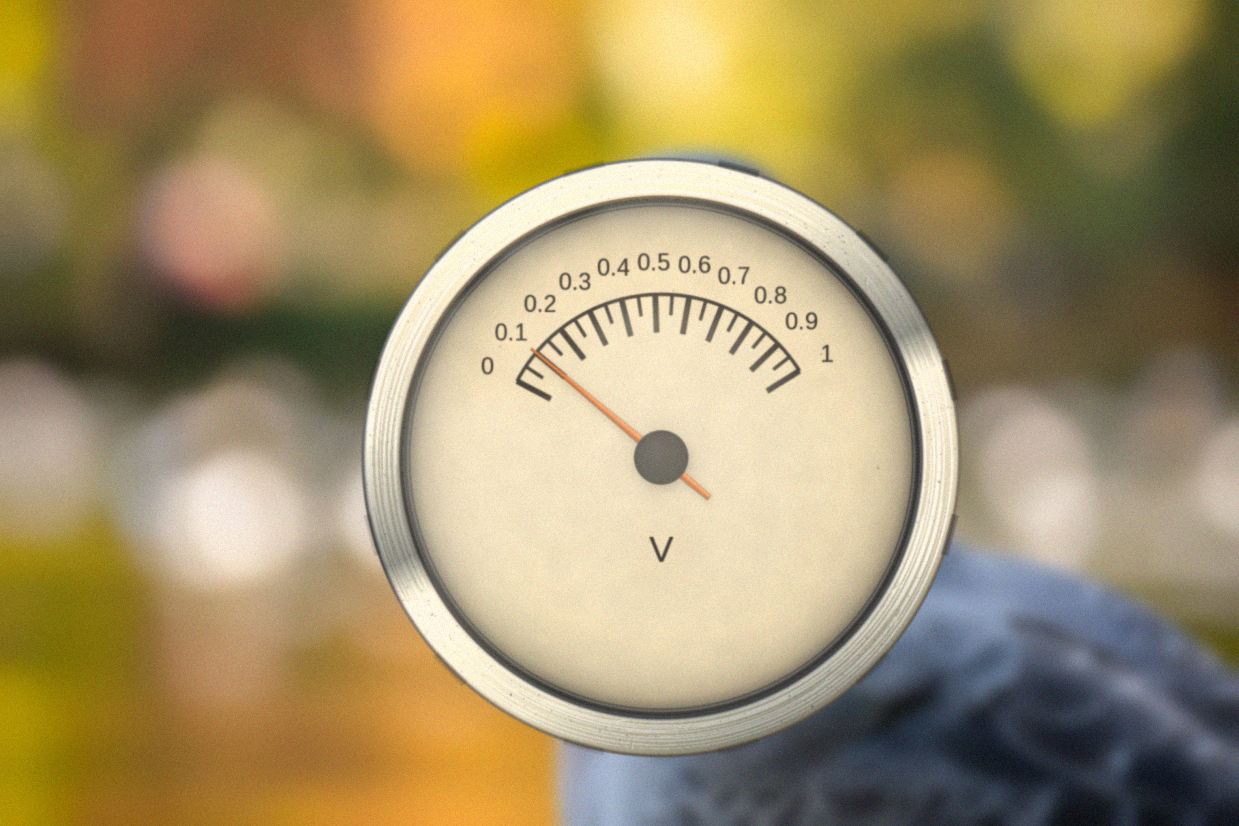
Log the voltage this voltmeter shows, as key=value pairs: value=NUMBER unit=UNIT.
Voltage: value=0.1 unit=V
